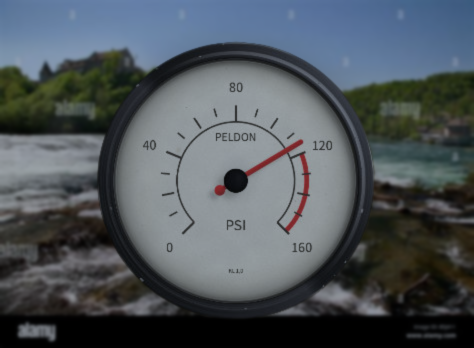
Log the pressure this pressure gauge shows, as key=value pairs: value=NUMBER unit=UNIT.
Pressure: value=115 unit=psi
